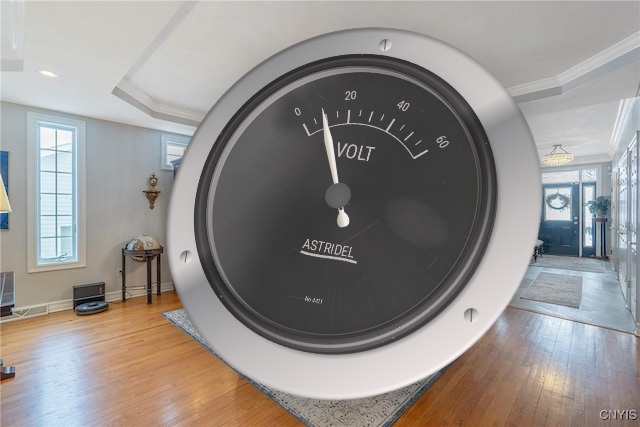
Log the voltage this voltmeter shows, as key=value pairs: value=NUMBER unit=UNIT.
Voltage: value=10 unit=V
